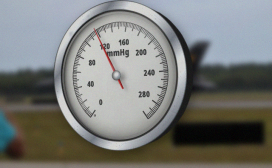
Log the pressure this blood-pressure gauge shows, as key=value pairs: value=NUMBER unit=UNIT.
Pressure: value=120 unit=mmHg
